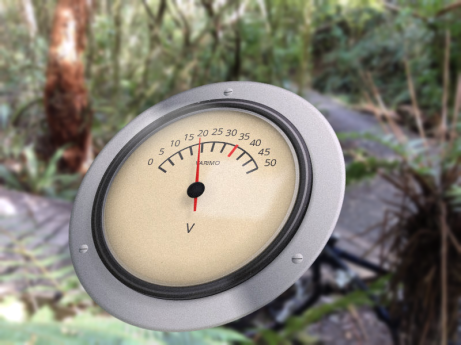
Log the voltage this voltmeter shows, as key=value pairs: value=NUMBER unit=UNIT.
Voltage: value=20 unit=V
